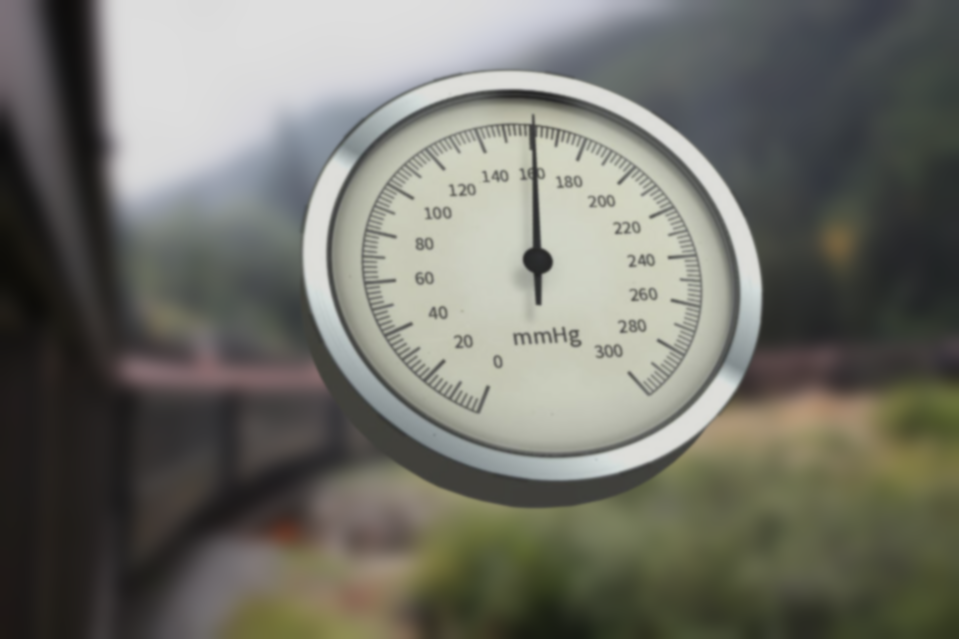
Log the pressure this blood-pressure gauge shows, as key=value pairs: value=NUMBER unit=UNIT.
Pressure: value=160 unit=mmHg
